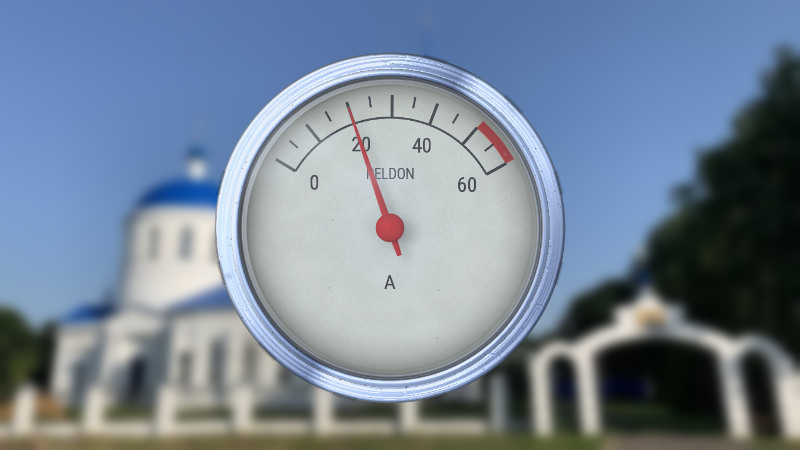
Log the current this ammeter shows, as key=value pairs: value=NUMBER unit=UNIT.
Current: value=20 unit=A
